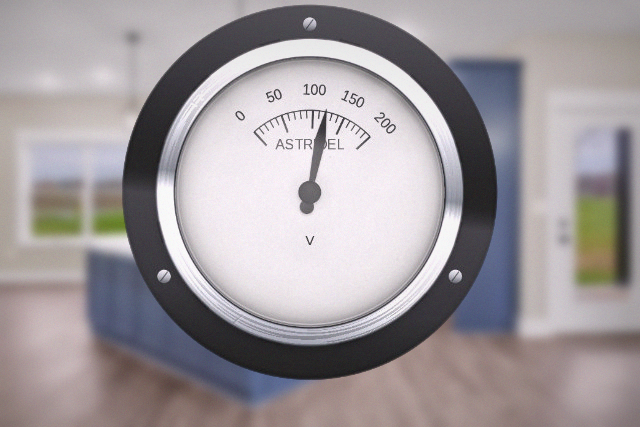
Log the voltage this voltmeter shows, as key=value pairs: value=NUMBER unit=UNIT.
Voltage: value=120 unit=V
